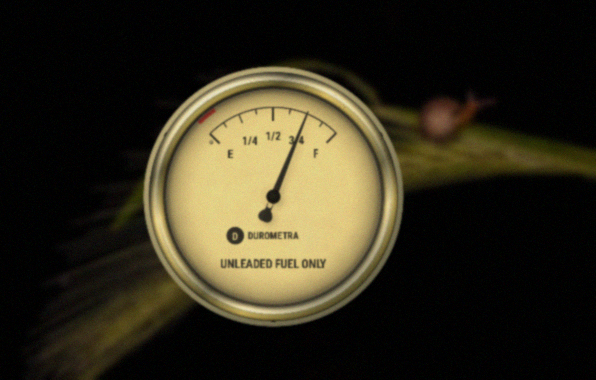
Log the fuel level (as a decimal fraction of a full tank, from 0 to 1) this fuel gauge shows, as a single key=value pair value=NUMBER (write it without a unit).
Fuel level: value=0.75
